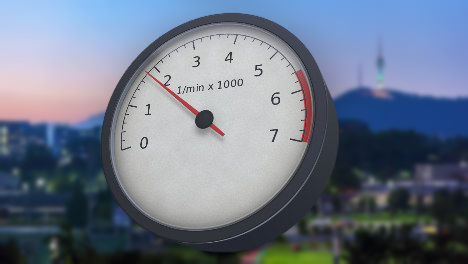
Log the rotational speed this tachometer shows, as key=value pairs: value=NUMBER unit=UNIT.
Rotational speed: value=1800 unit=rpm
